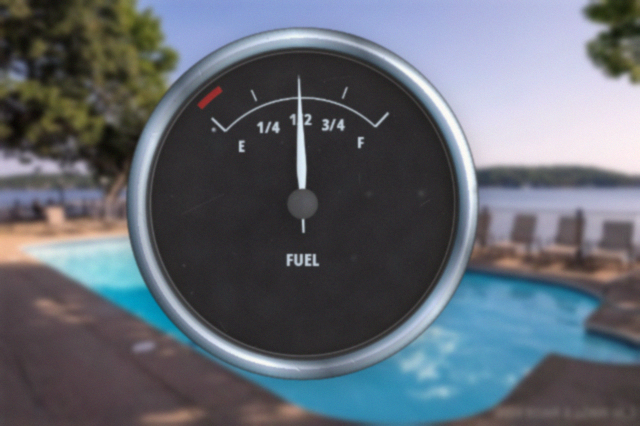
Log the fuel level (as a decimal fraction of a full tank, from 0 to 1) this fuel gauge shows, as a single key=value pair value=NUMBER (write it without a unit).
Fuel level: value=0.5
